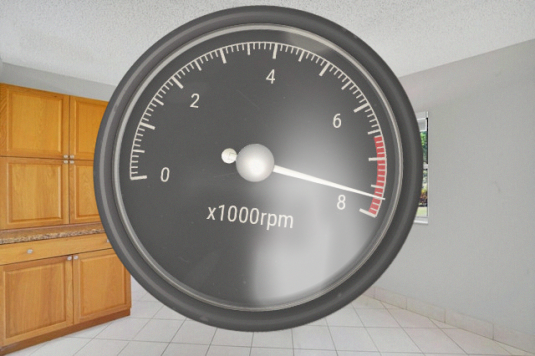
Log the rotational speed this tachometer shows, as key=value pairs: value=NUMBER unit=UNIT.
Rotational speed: value=7700 unit=rpm
